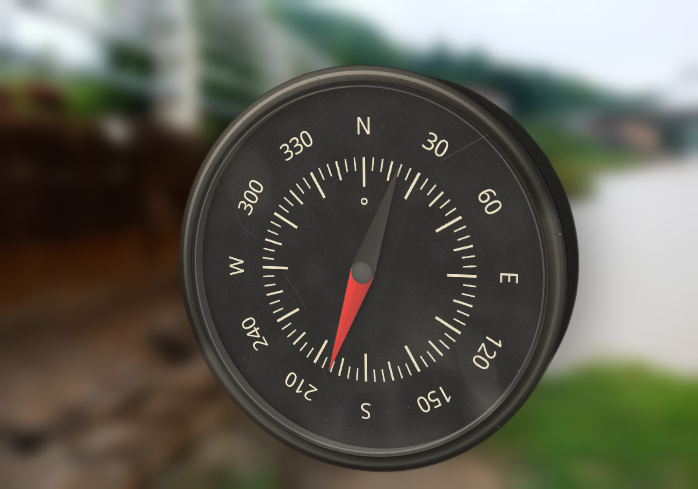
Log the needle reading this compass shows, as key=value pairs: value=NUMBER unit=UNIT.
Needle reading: value=200 unit=°
